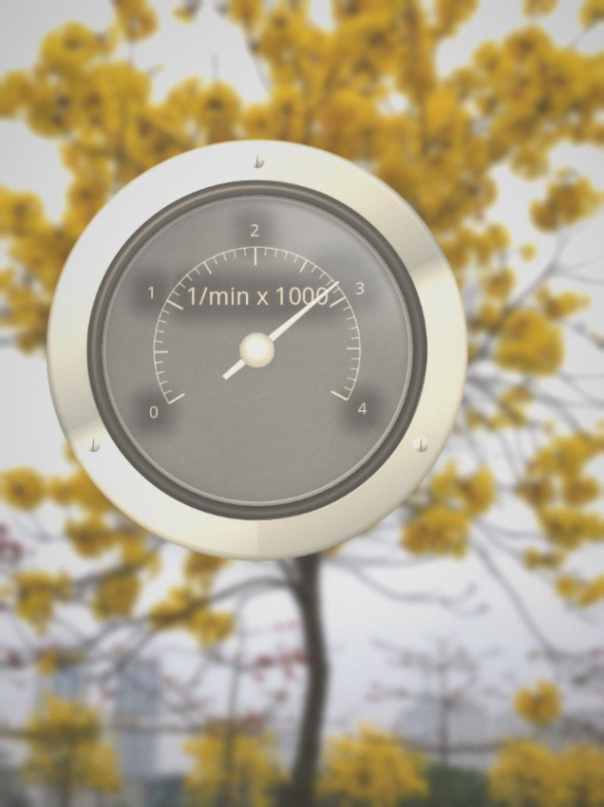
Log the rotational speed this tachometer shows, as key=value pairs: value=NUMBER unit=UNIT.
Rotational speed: value=2850 unit=rpm
